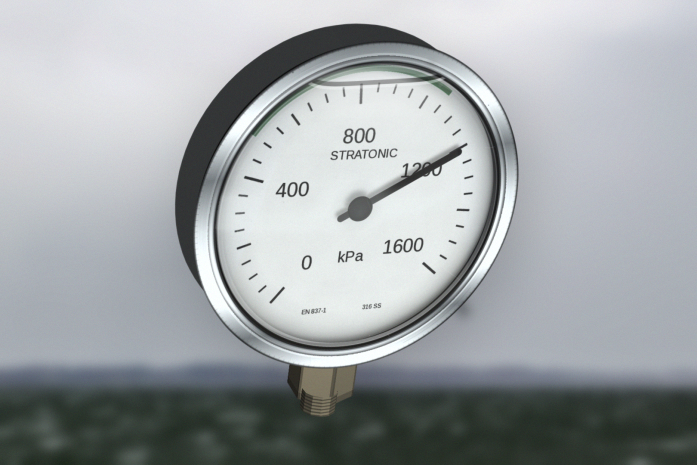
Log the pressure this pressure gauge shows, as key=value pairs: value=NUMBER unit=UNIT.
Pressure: value=1200 unit=kPa
